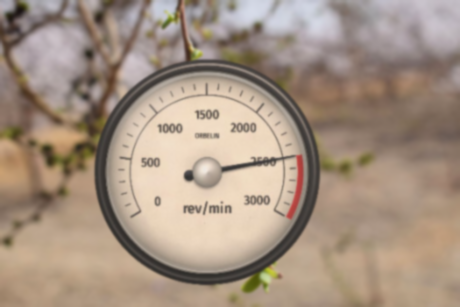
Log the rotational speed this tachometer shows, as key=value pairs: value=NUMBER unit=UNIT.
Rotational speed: value=2500 unit=rpm
